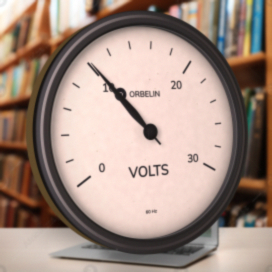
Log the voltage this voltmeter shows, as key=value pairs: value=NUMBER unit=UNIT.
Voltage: value=10 unit=V
